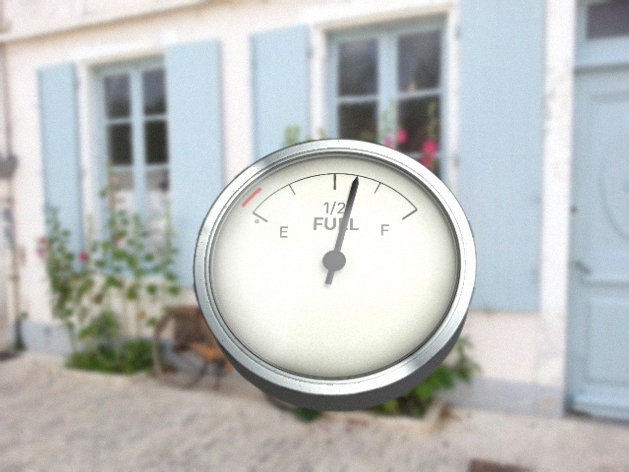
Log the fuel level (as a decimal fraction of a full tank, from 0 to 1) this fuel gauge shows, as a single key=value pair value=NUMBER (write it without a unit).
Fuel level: value=0.625
